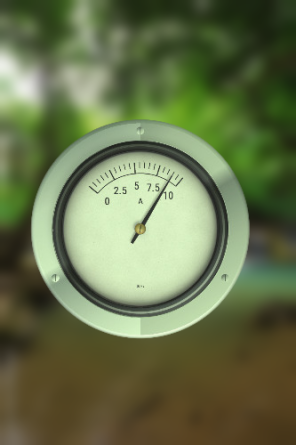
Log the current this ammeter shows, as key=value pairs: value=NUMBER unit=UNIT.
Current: value=9 unit=A
